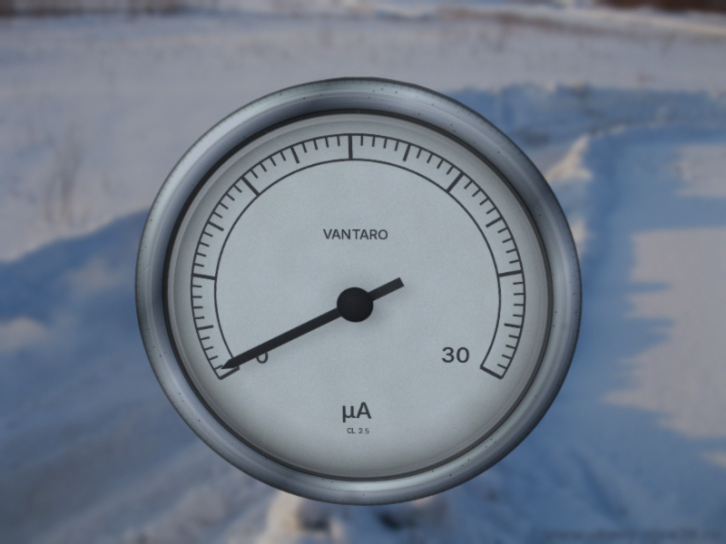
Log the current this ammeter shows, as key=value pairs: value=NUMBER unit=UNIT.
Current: value=0.5 unit=µA
